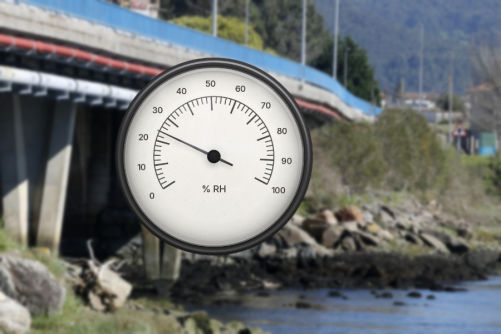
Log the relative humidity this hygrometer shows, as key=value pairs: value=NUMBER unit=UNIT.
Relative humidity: value=24 unit=%
